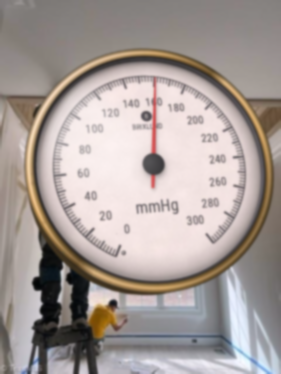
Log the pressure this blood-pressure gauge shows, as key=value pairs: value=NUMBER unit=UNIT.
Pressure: value=160 unit=mmHg
